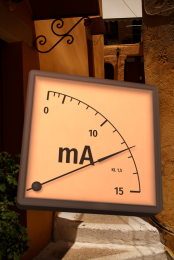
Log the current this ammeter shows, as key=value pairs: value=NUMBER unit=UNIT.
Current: value=12.5 unit=mA
